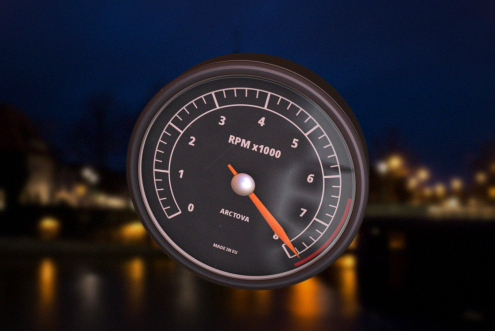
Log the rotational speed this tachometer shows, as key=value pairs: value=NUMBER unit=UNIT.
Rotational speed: value=7800 unit=rpm
